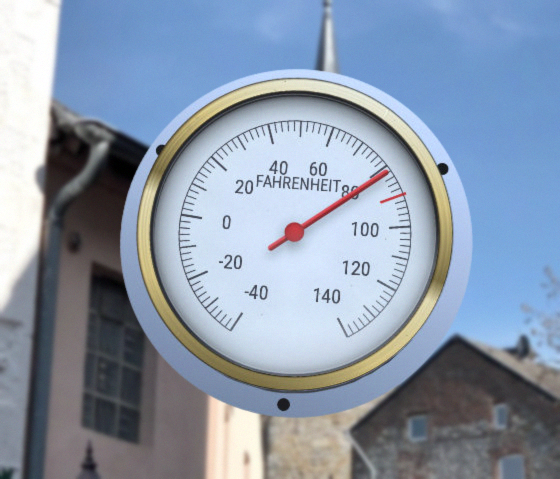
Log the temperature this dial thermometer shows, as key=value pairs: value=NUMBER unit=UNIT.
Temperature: value=82 unit=°F
